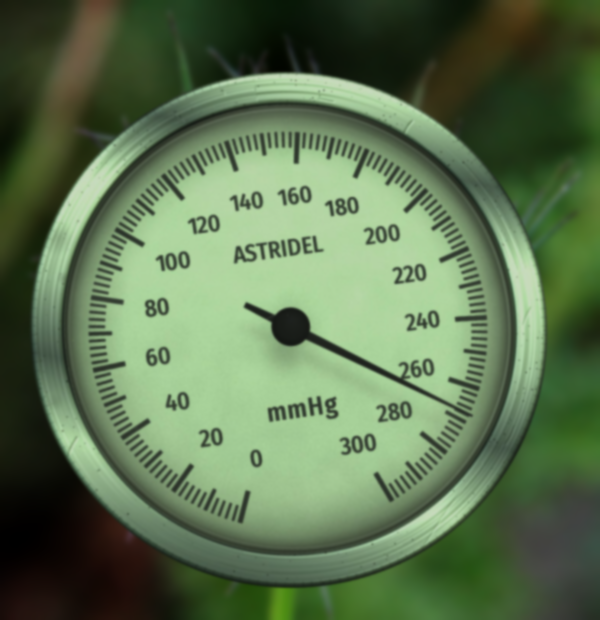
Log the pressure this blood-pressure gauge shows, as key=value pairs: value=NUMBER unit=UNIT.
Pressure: value=268 unit=mmHg
